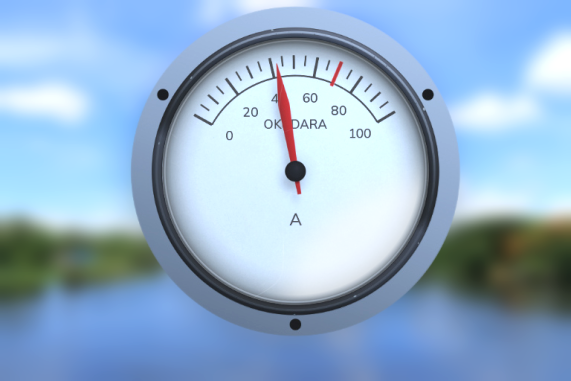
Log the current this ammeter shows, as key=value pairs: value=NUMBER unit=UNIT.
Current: value=42.5 unit=A
